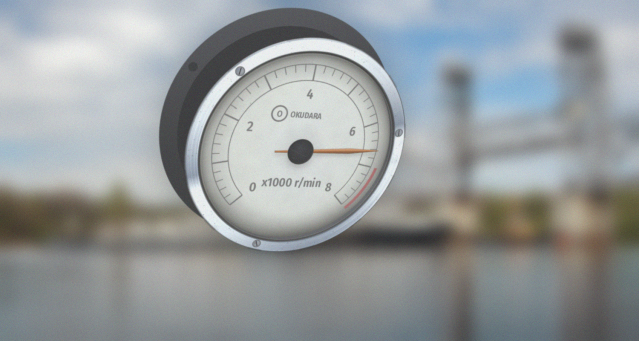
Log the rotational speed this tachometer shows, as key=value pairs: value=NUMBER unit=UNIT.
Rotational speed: value=6600 unit=rpm
